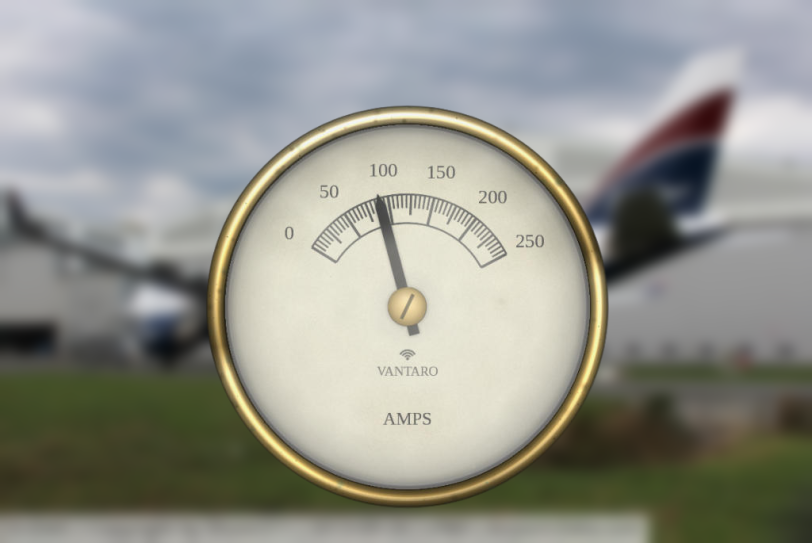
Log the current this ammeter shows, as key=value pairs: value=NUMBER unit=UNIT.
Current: value=90 unit=A
